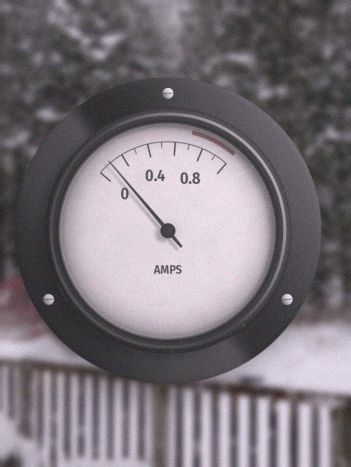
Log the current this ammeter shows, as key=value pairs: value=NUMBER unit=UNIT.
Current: value=0.1 unit=A
